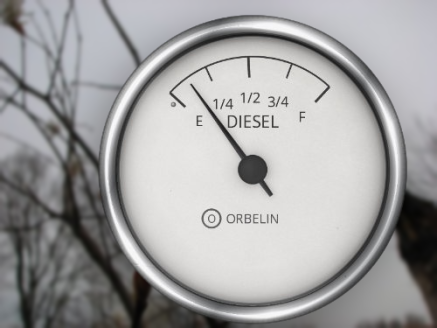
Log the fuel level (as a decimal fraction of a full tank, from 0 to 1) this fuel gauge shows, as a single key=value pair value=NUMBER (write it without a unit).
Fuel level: value=0.125
